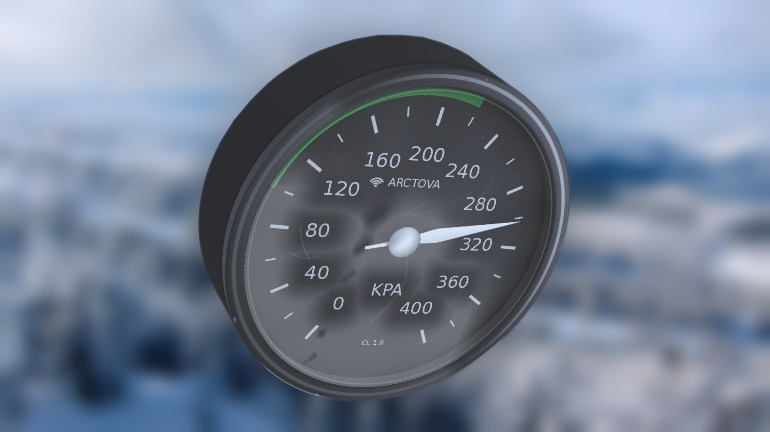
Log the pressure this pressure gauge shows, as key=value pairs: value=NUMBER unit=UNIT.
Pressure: value=300 unit=kPa
